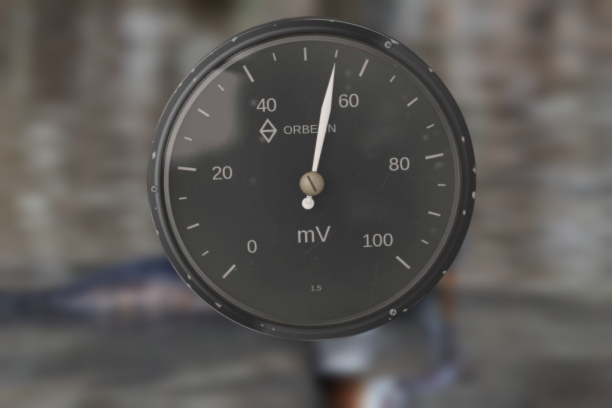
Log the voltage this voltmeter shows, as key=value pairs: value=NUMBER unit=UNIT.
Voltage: value=55 unit=mV
